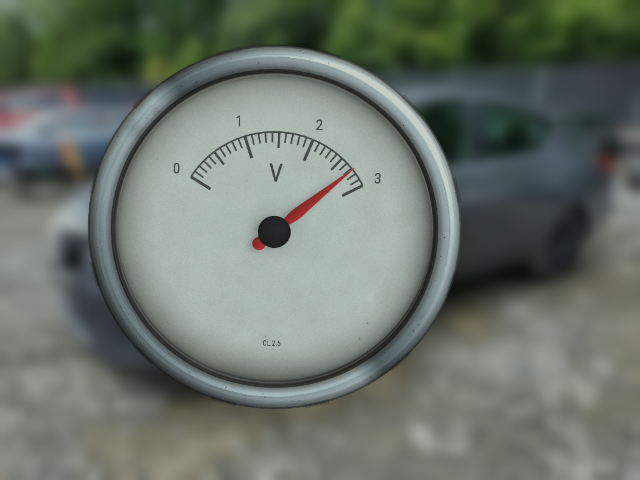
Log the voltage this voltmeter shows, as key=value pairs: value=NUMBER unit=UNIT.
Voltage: value=2.7 unit=V
